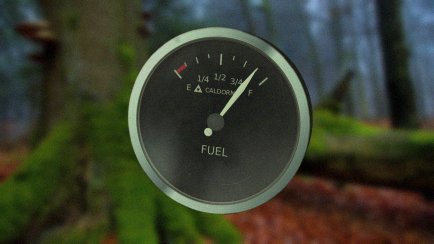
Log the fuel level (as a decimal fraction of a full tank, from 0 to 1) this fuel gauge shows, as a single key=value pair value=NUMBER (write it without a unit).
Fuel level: value=0.875
